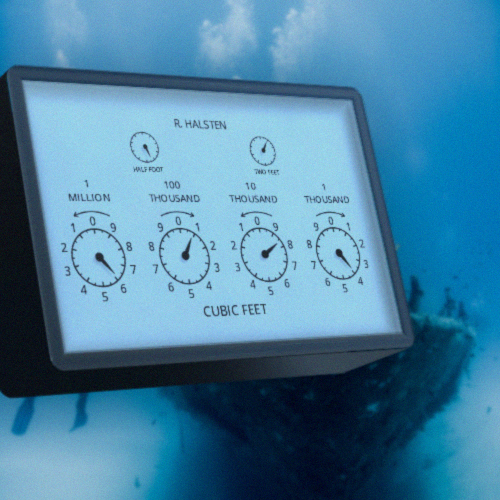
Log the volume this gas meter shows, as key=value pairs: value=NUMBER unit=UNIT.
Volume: value=608400 unit=ft³
